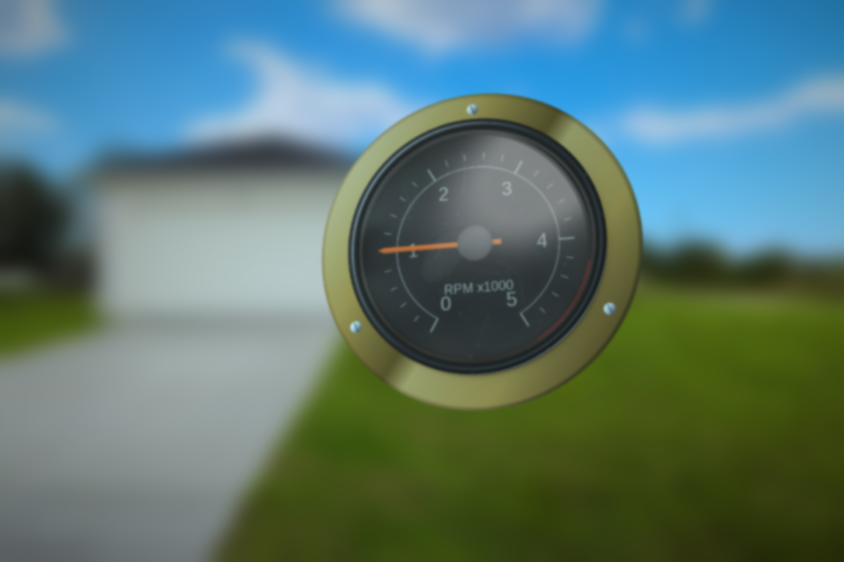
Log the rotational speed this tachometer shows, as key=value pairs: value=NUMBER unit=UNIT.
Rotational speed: value=1000 unit=rpm
